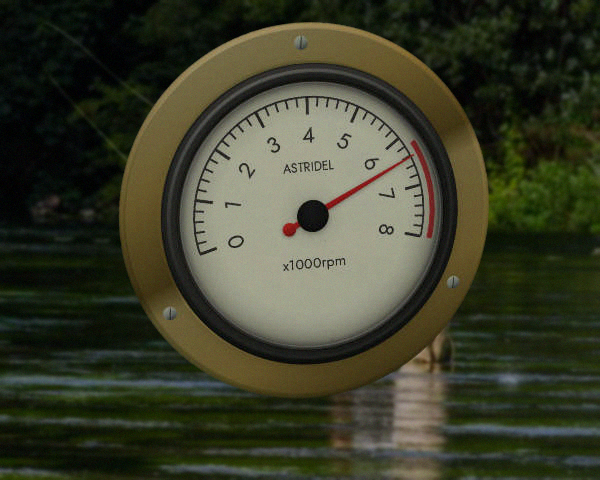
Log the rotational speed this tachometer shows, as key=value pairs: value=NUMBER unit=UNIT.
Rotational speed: value=6400 unit=rpm
